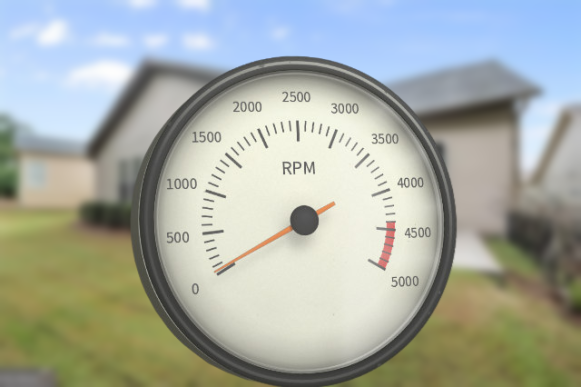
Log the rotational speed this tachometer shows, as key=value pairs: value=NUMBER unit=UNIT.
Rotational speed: value=50 unit=rpm
